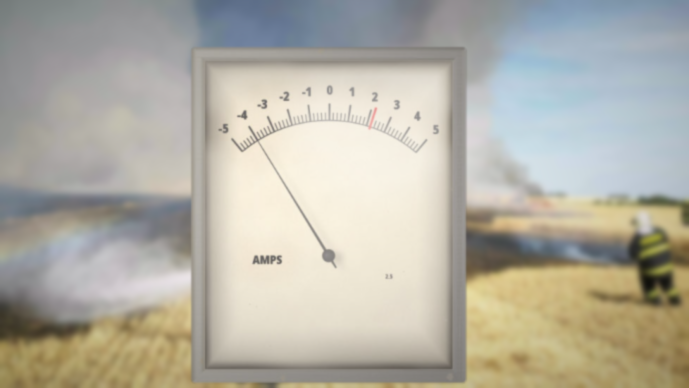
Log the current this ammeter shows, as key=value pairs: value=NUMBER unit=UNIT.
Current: value=-4 unit=A
